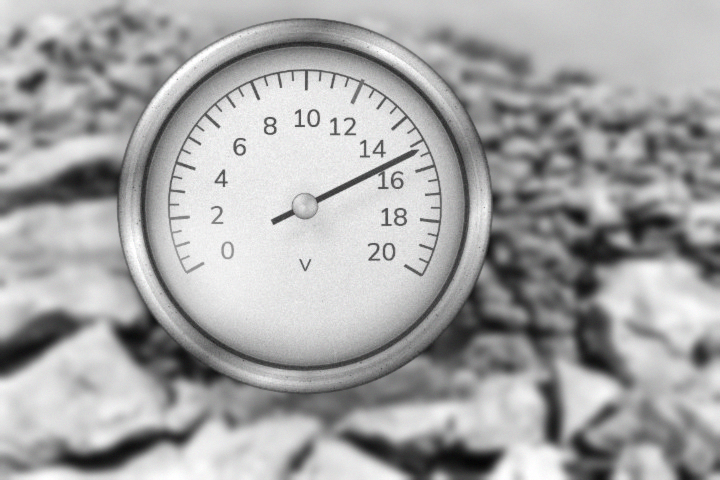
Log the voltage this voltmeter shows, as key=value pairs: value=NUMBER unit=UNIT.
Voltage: value=15.25 unit=V
